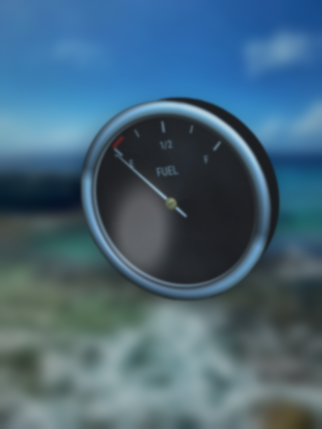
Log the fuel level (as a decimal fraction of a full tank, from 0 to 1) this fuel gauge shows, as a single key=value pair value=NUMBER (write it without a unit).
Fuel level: value=0
